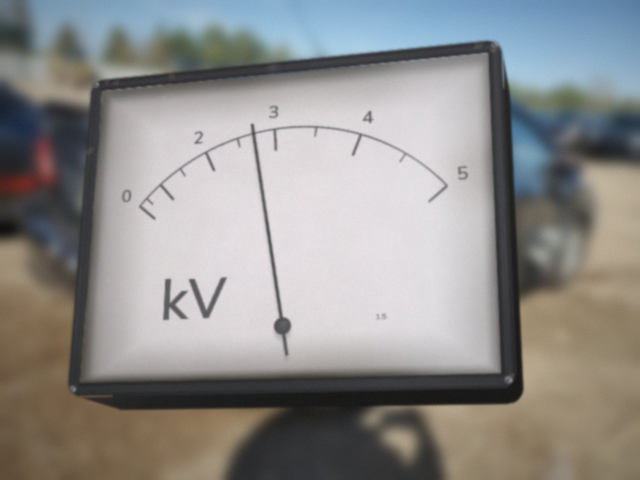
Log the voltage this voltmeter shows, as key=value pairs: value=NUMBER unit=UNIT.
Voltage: value=2.75 unit=kV
